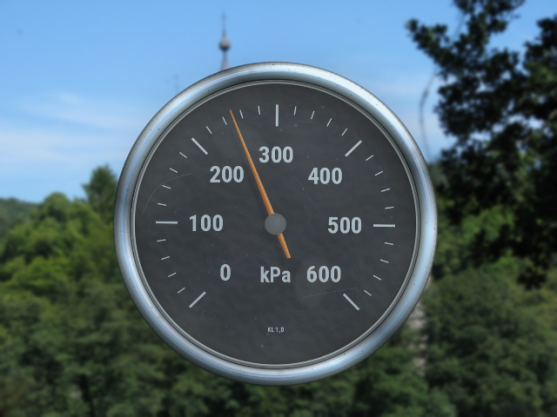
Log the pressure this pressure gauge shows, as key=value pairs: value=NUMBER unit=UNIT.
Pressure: value=250 unit=kPa
